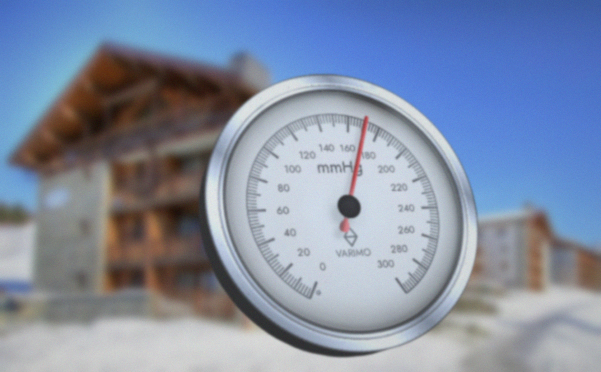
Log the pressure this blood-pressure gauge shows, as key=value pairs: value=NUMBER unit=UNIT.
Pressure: value=170 unit=mmHg
